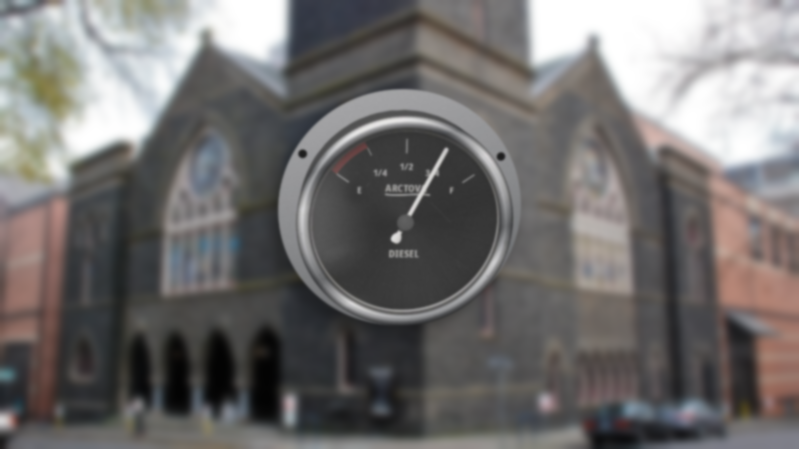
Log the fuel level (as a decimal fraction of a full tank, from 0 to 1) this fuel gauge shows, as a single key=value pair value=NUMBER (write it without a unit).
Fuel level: value=0.75
